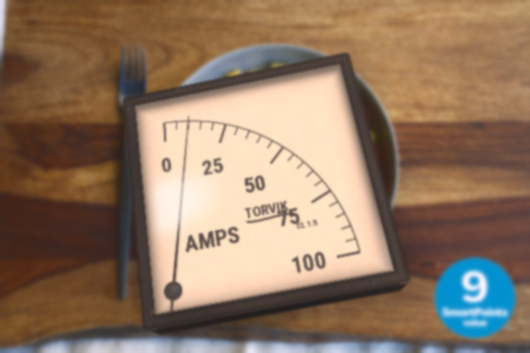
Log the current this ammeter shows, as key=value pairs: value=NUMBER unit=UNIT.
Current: value=10 unit=A
